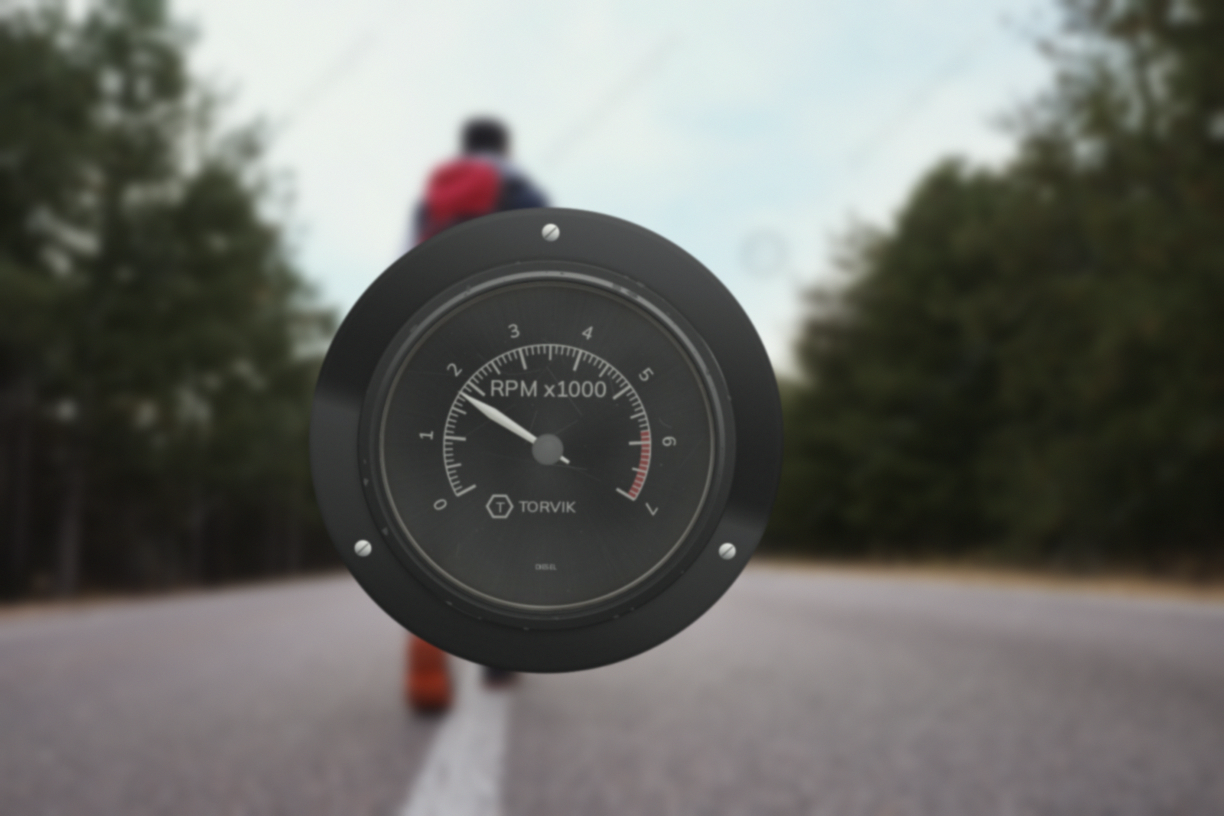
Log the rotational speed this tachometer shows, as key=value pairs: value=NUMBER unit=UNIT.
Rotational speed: value=1800 unit=rpm
